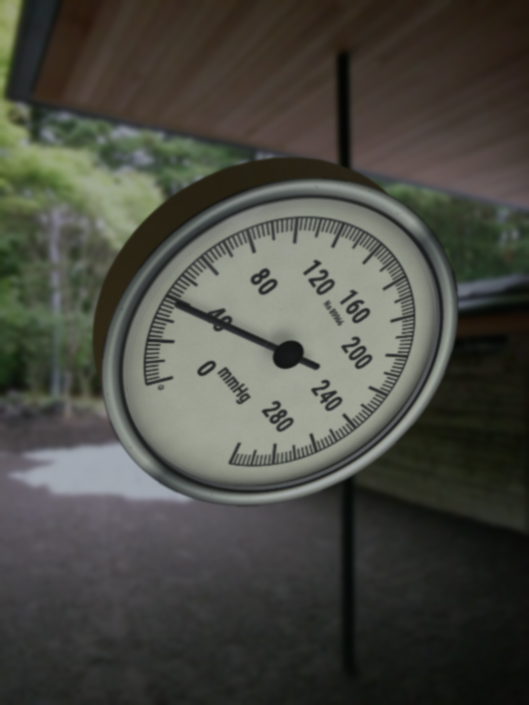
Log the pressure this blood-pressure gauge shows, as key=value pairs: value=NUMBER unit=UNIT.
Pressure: value=40 unit=mmHg
